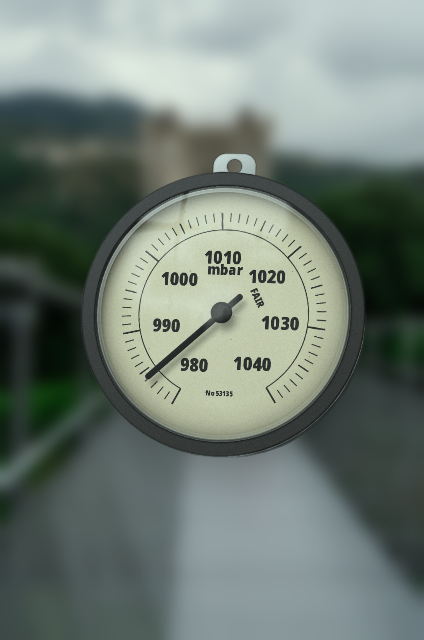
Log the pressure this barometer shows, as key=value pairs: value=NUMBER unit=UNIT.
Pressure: value=984 unit=mbar
